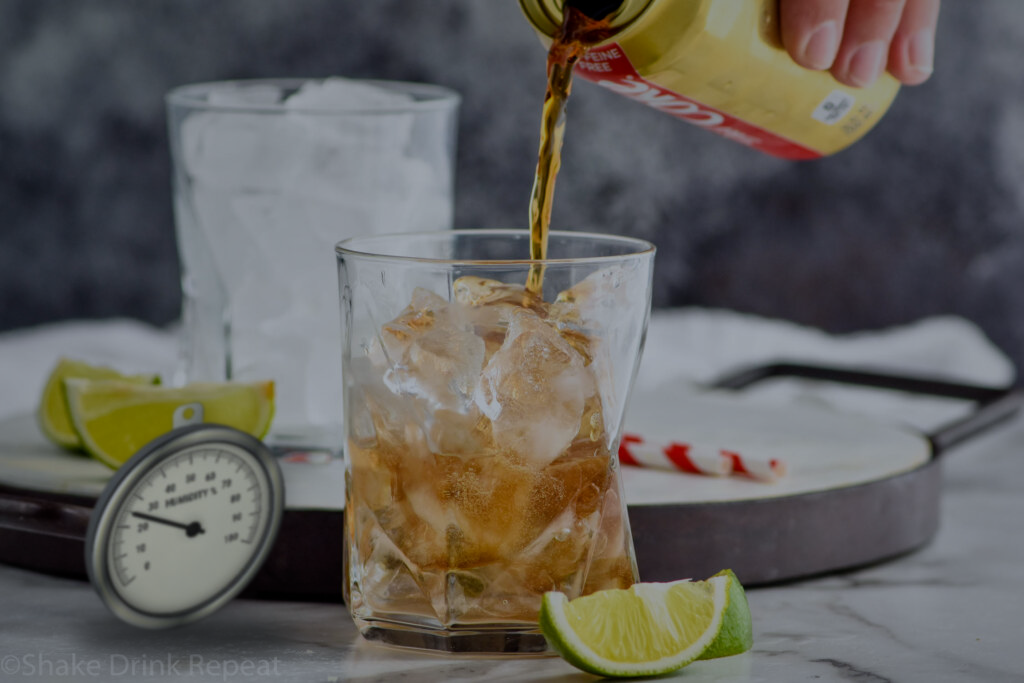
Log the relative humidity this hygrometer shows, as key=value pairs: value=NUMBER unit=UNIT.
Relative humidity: value=25 unit=%
